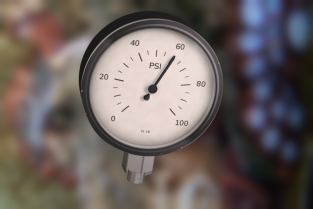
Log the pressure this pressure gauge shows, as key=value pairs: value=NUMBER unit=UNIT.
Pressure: value=60 unit=psi
